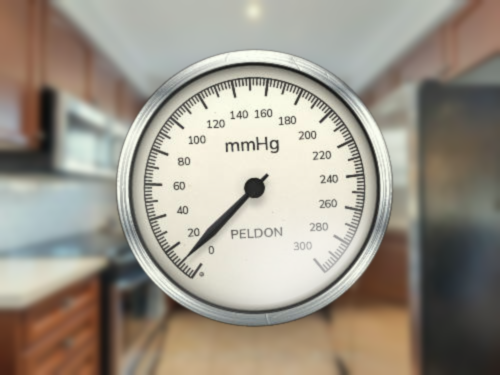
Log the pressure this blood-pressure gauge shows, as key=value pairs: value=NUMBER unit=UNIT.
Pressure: value=10 unit=mmHg
